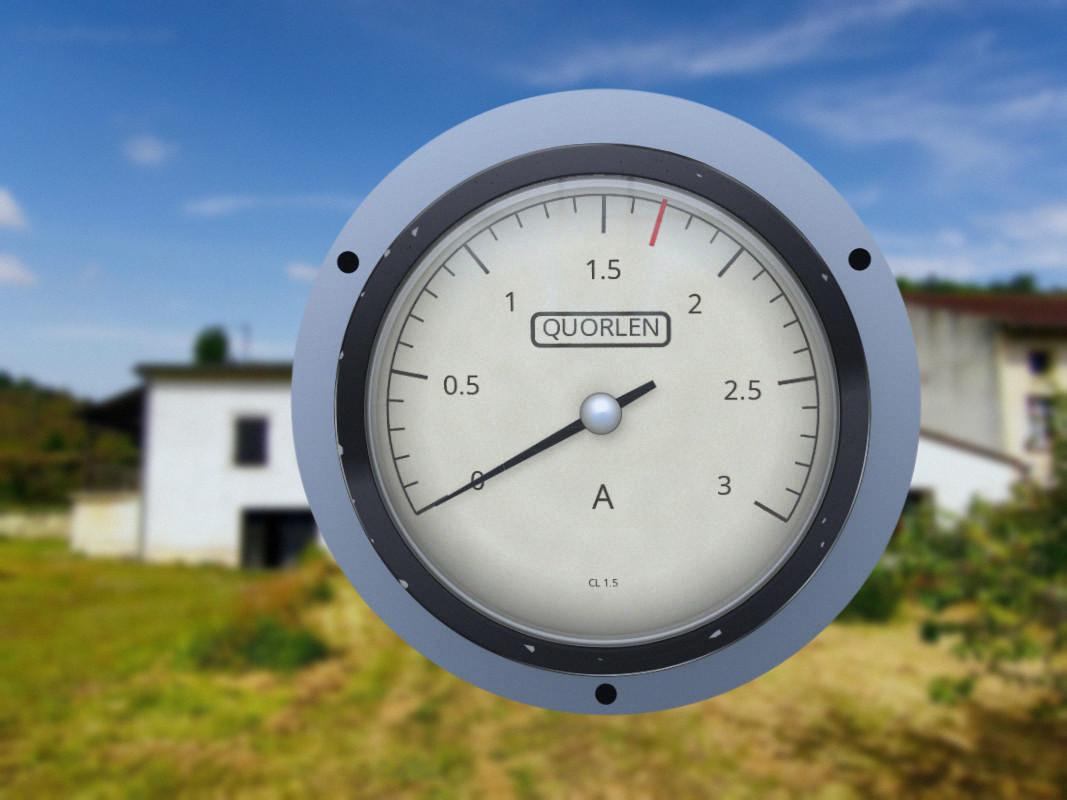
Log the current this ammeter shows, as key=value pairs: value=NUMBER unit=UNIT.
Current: value=0 unit=A
